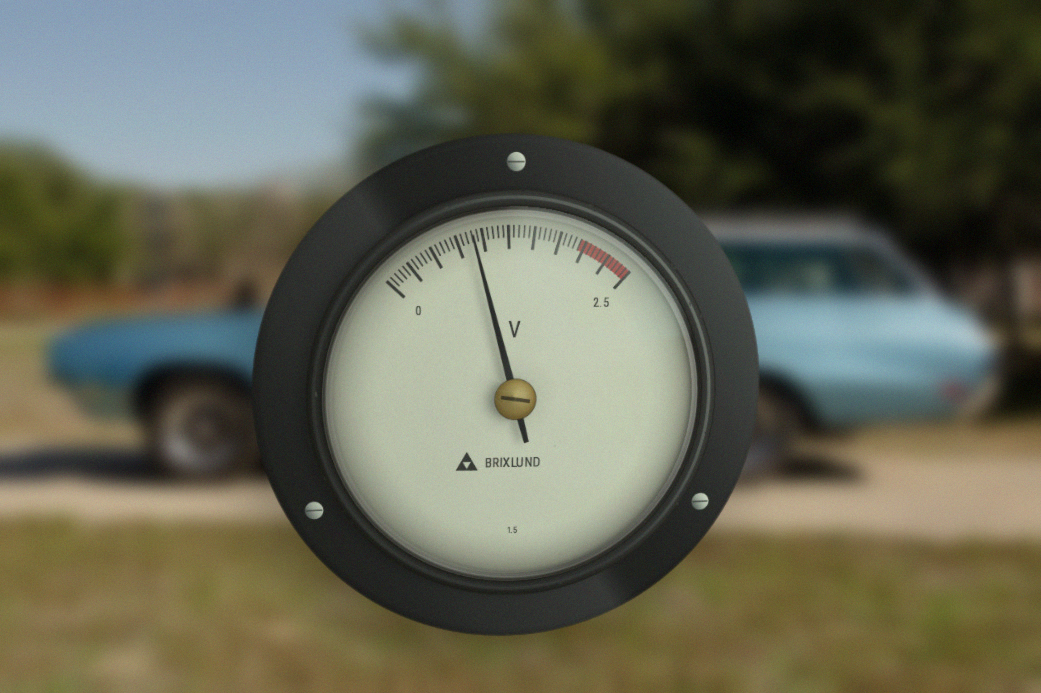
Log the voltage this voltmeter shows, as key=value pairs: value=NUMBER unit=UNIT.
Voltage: value=0.9 unit=V
